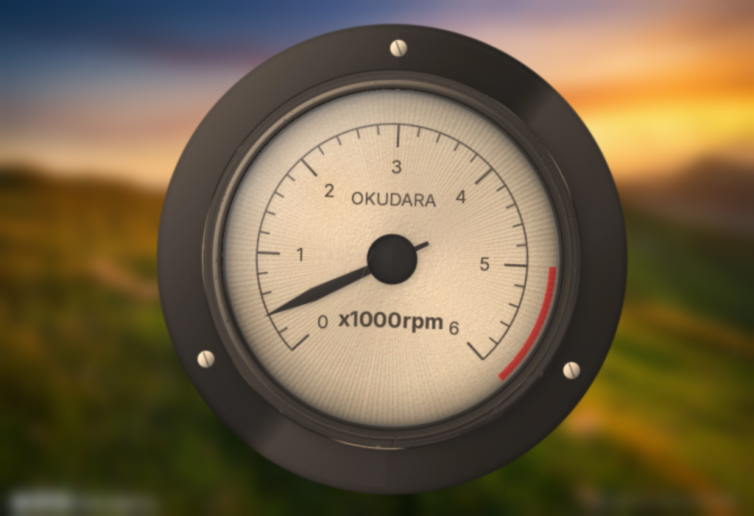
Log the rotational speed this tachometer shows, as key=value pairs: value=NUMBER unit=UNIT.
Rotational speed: value=400 unit=rpm
